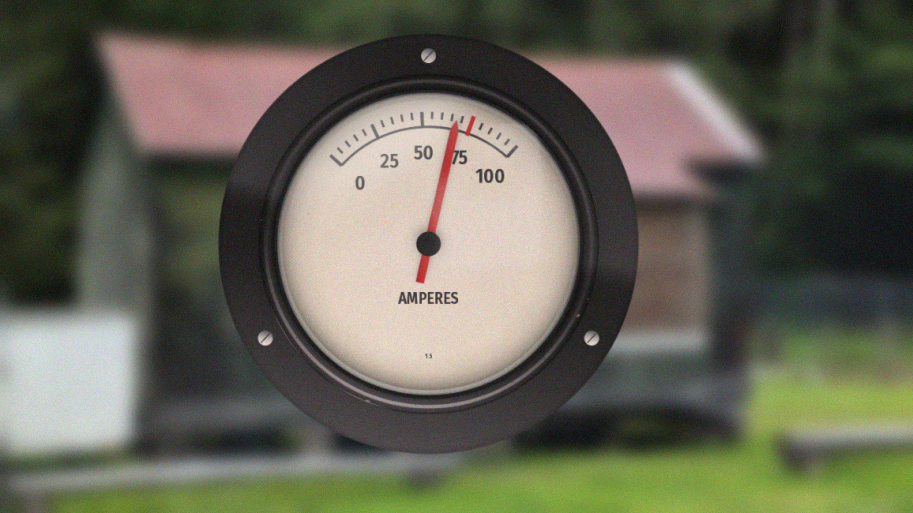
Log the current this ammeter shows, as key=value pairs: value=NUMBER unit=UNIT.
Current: value=67.5 unit=A
